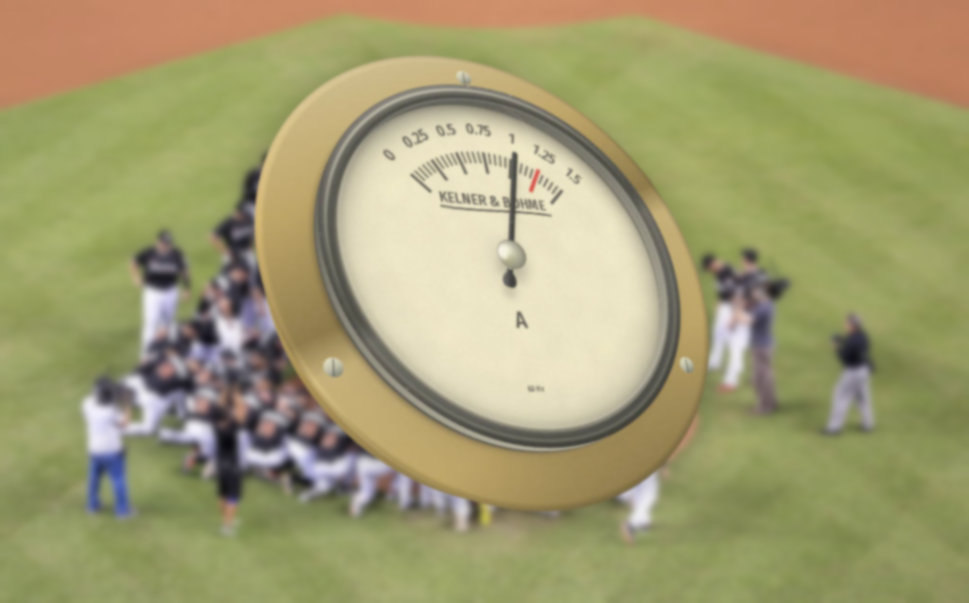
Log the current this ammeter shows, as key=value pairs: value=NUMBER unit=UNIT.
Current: value=1 unit=A
